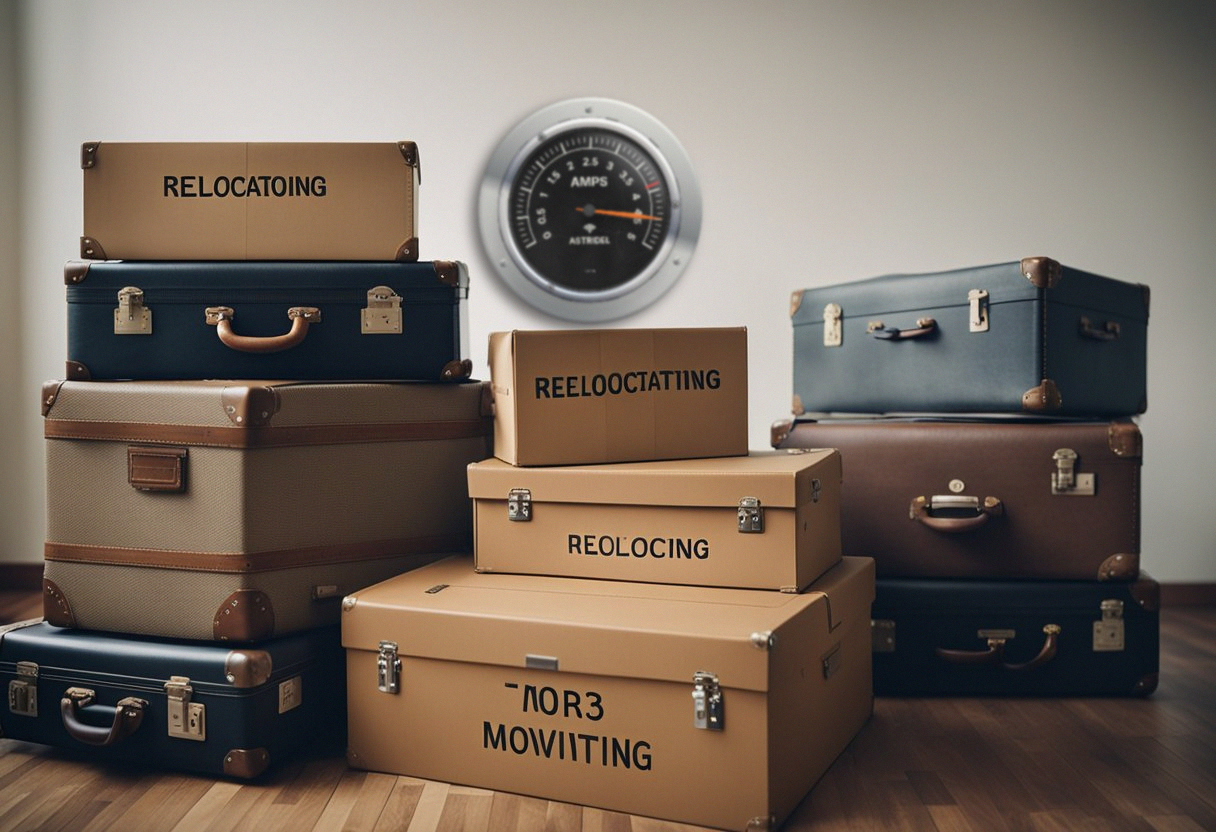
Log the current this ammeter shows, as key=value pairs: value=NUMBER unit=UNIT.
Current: value=4.5 unit=A
